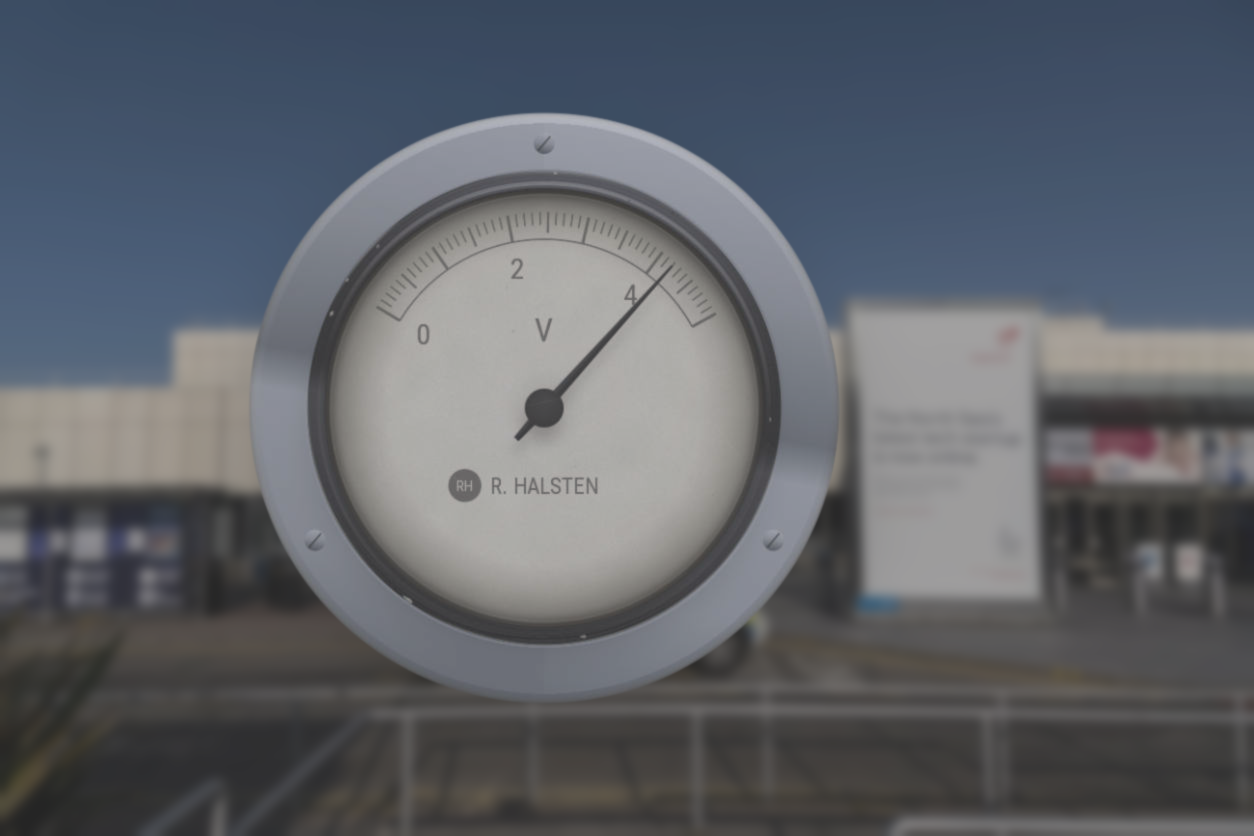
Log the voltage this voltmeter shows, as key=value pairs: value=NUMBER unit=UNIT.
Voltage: value=4.2 unit=V
